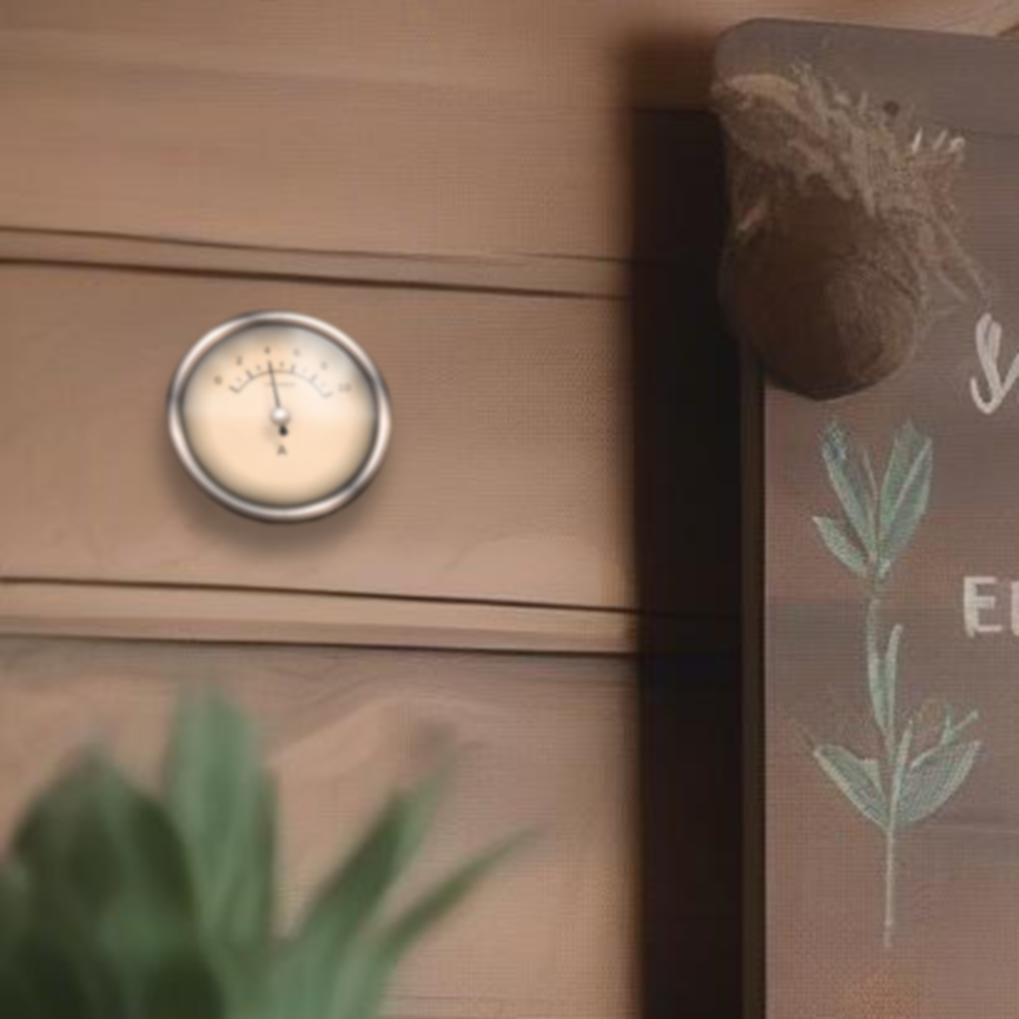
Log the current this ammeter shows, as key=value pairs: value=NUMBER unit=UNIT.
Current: value=4 unit=A
